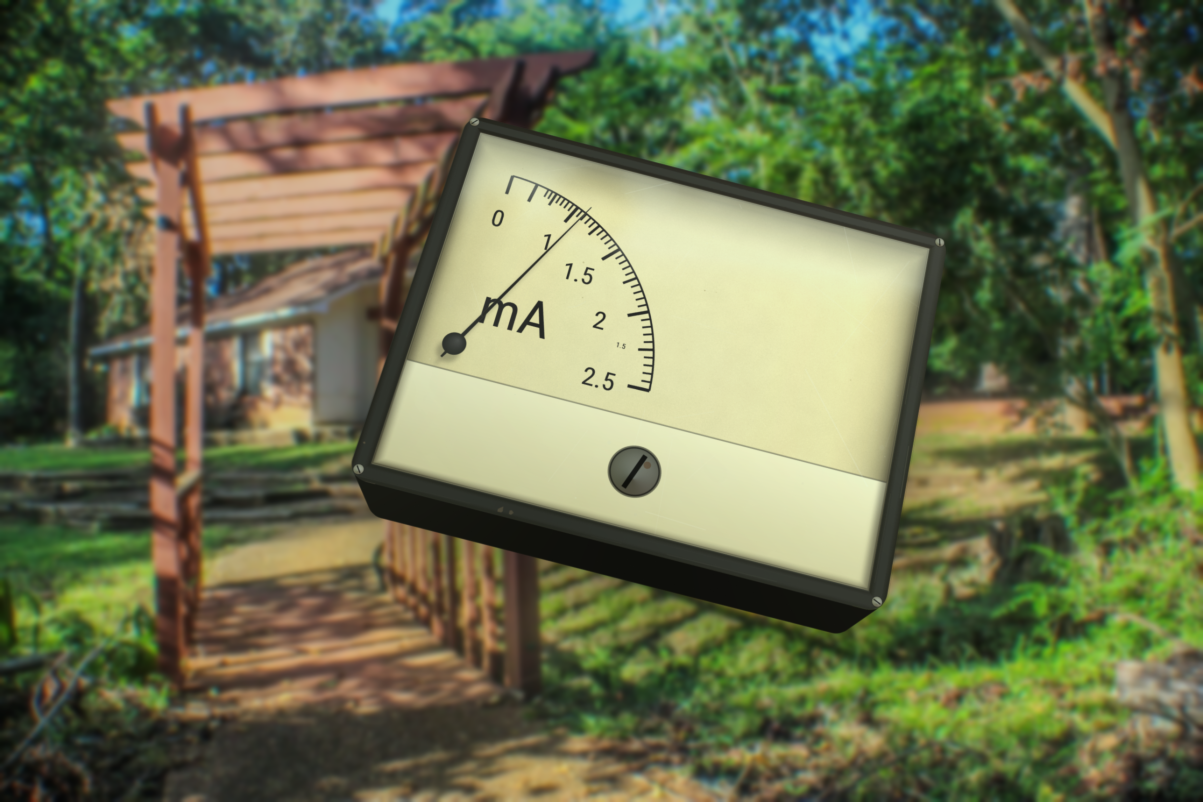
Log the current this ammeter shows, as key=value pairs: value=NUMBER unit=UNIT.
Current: value=1.1 unit=mA
